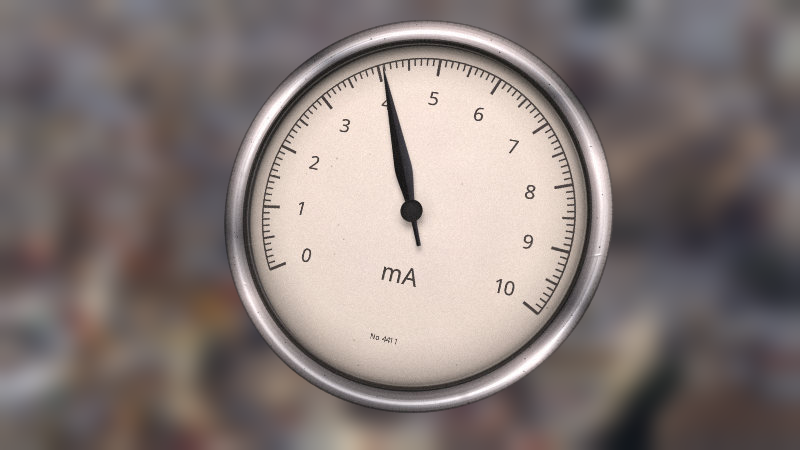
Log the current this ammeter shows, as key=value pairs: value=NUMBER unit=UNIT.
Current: value=4.1 unit=mA
